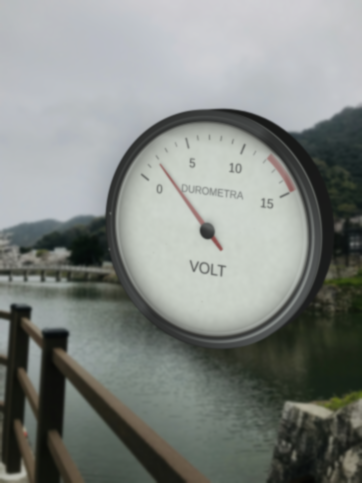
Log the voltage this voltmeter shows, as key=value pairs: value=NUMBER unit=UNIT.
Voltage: value=2 unit=V
